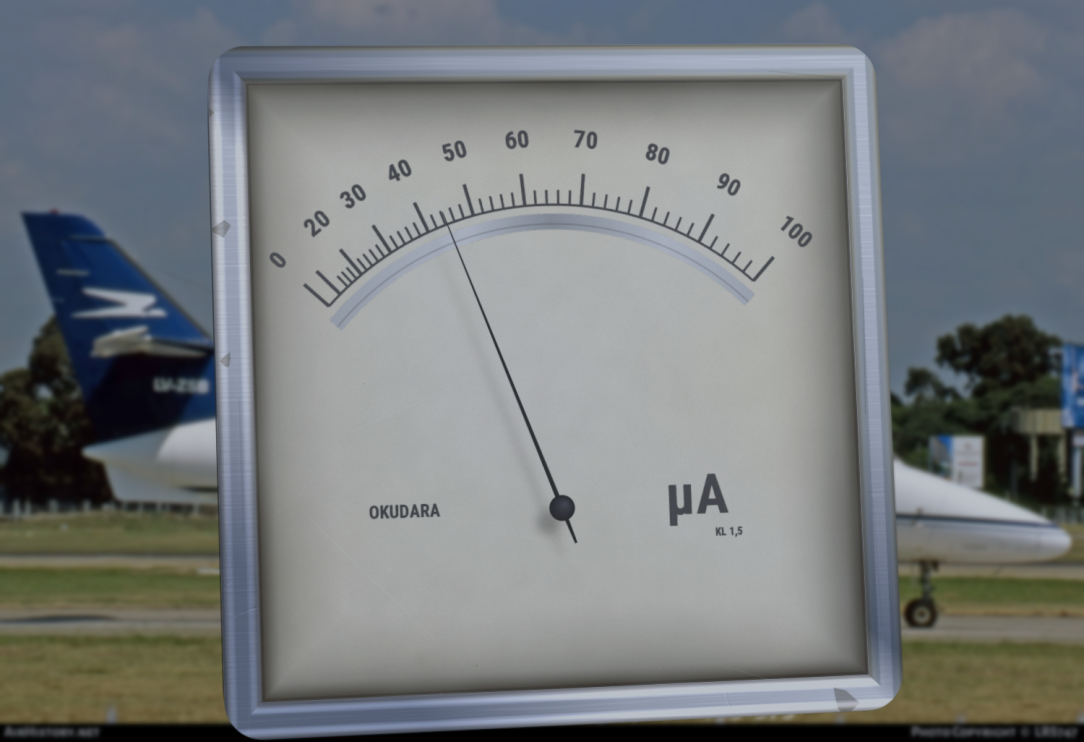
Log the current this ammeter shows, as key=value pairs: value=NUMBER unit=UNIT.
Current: value=44 unit=µA
